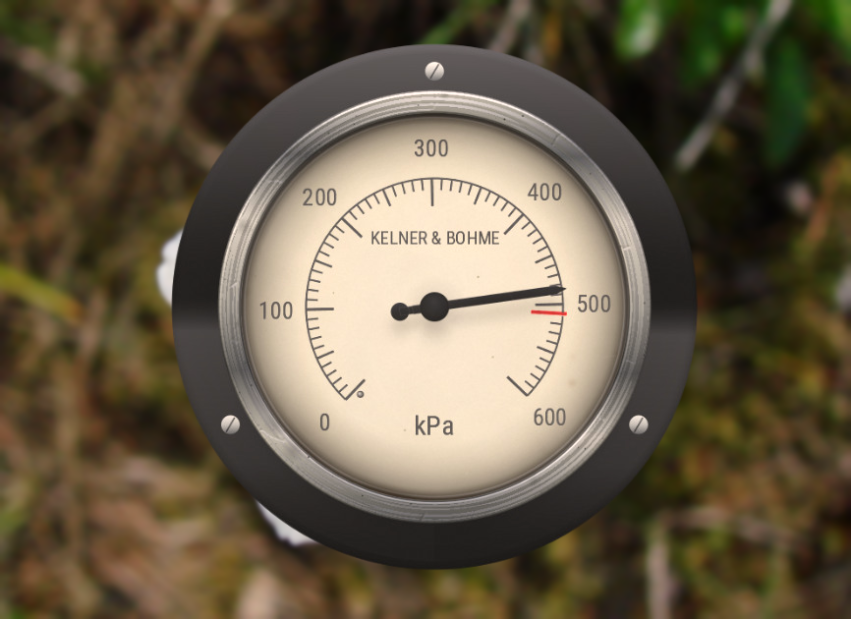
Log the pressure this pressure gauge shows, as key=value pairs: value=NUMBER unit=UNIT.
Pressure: value=485 unit=kPa
